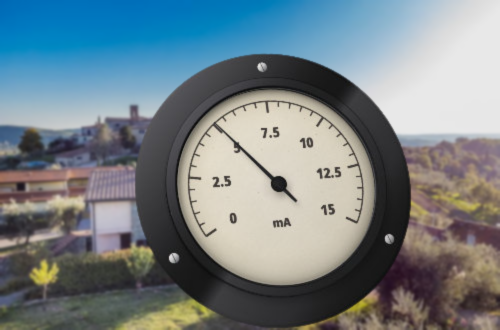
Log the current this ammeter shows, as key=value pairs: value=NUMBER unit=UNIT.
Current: value=5 unit=mA
